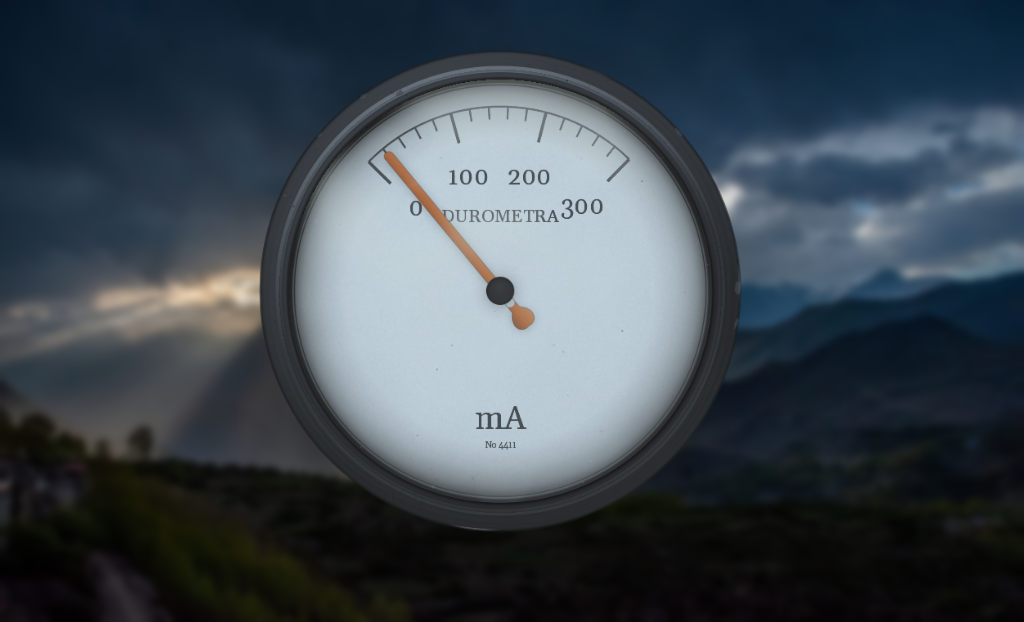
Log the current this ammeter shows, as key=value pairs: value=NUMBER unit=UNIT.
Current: value=20 unit=mA
